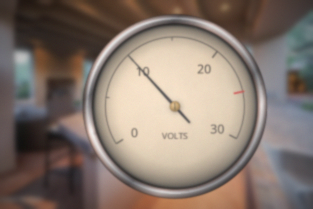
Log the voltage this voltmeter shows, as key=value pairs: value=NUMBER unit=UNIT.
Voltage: value=10 unit=V
